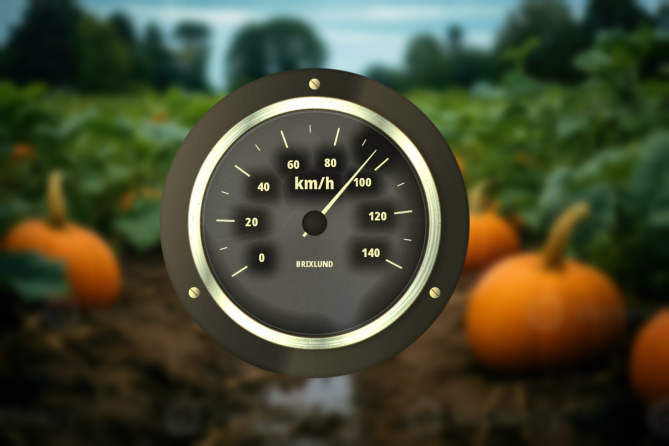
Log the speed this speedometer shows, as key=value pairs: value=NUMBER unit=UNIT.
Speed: value=95 unit=km/h
